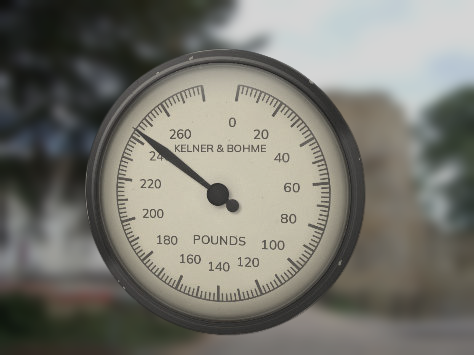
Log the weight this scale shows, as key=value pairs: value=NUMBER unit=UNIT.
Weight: value=244 unit=lb
